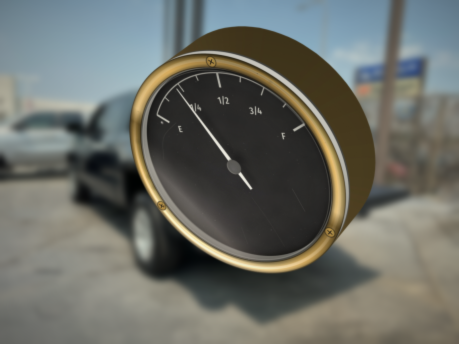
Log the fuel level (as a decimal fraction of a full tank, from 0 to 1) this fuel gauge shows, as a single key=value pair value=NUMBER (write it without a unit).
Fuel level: value=0.25
